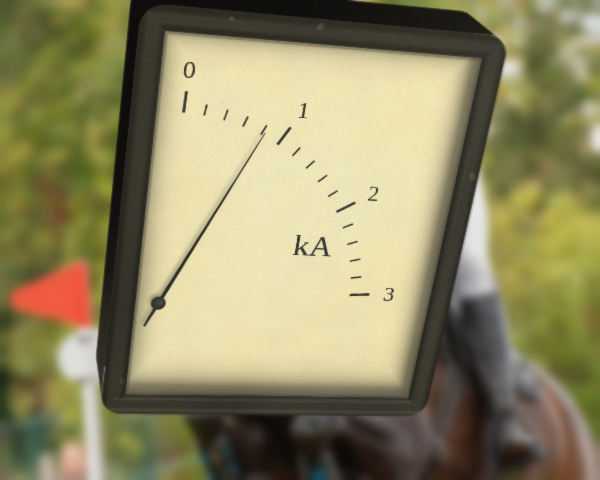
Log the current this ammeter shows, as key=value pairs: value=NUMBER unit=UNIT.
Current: value=0.8 unit=kA
